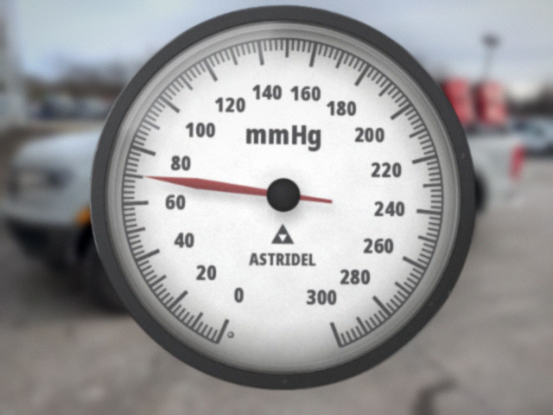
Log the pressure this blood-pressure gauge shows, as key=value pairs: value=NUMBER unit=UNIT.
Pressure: value=70 unit=mmHg
